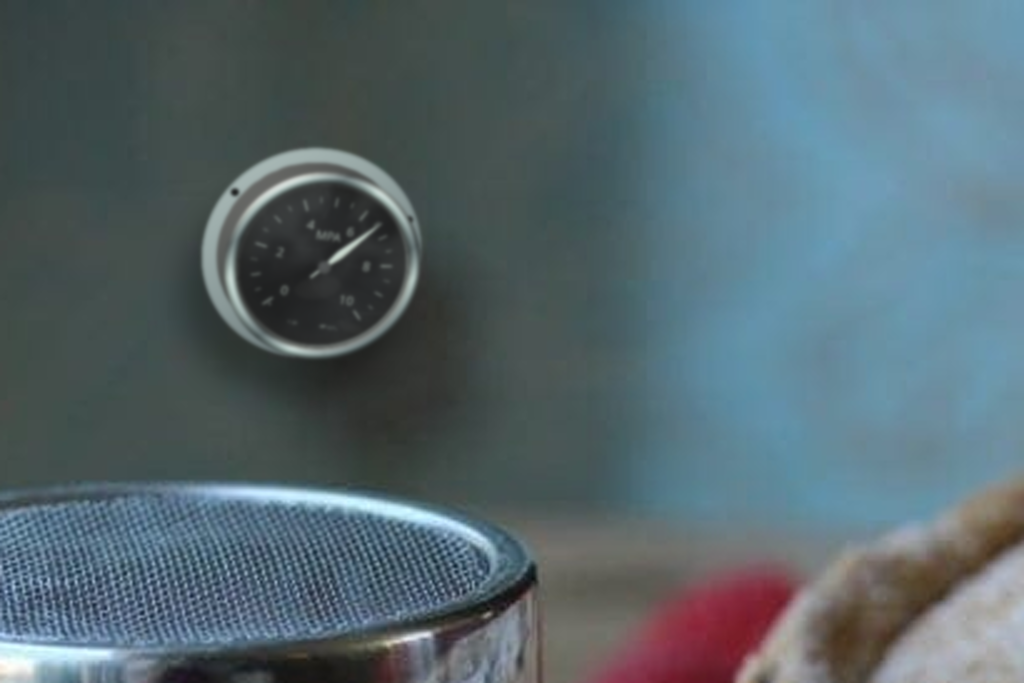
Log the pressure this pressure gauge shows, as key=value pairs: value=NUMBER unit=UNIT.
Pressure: value=6.5 unit=MPa
